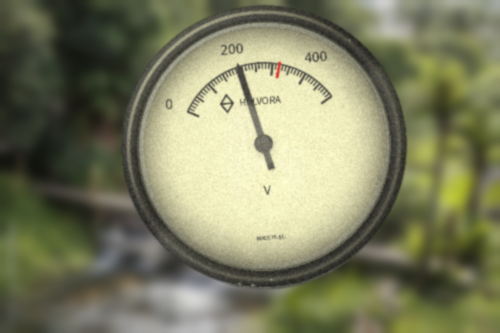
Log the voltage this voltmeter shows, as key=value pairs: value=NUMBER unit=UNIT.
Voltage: value=200 unit=V
